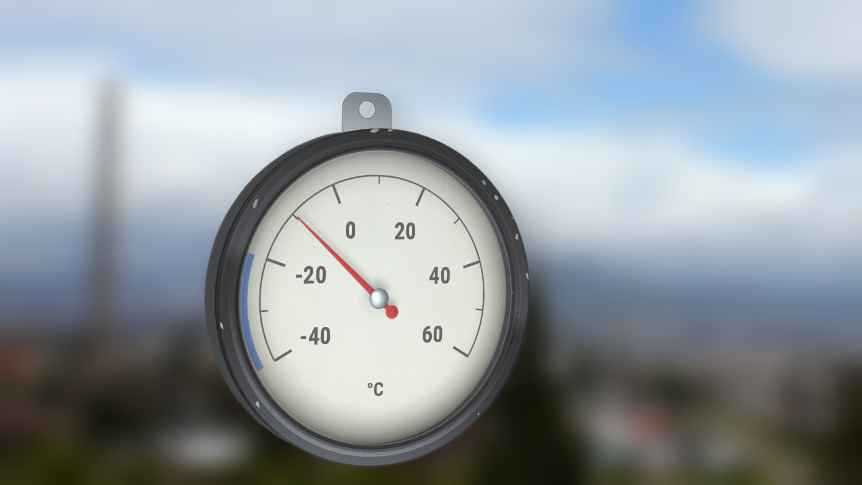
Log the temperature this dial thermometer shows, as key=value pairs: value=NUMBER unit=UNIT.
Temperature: value=-10 unit=°C
